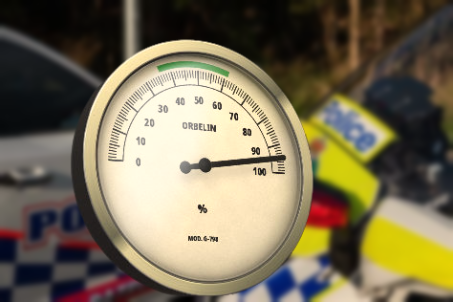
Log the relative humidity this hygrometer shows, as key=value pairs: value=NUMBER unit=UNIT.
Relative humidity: value=95 unit=%
